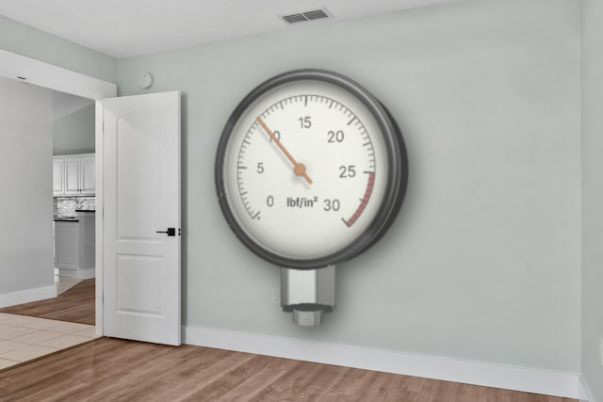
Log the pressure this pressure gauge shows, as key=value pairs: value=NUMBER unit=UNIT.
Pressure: value=10 unit=psi
